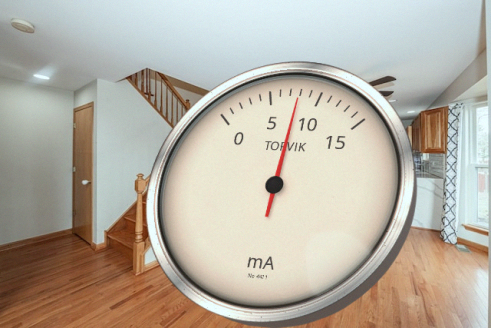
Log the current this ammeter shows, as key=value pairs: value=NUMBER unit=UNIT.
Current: value=8 unit=mA
